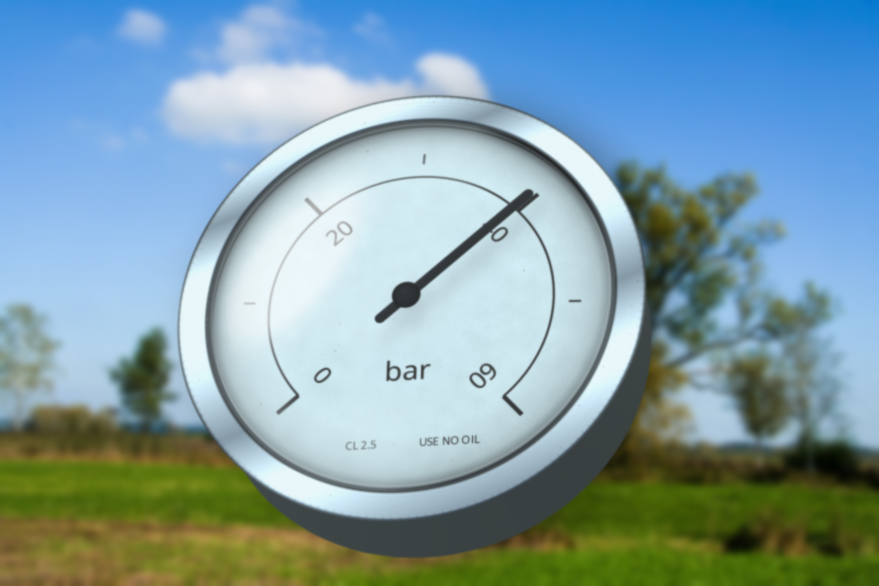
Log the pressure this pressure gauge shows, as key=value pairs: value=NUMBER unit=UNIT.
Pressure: value=40 unit=bar
